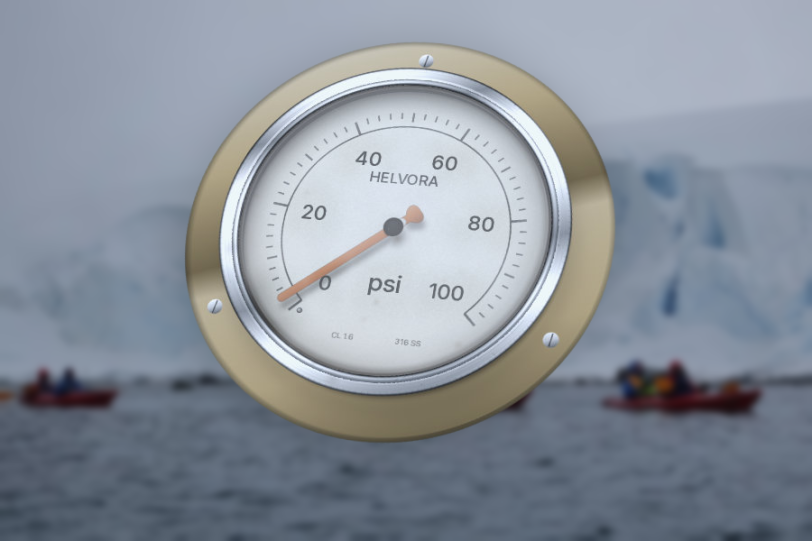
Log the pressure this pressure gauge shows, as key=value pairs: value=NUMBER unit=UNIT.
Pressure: value=2 unit=psi
